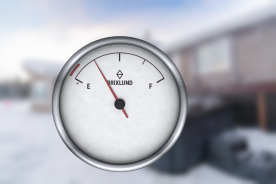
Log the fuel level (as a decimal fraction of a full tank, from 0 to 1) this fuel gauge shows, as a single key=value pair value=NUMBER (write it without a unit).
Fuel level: value=0.25
